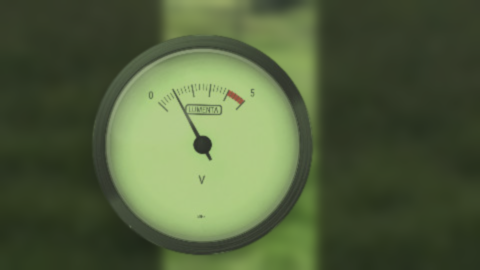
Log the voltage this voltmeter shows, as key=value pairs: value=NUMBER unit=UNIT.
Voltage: value=1 unit=V
